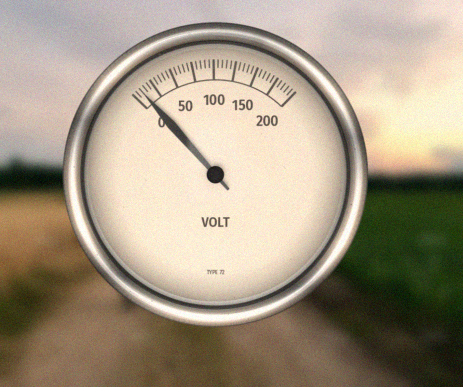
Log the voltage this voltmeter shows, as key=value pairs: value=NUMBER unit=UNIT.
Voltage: value=10 unit=V
